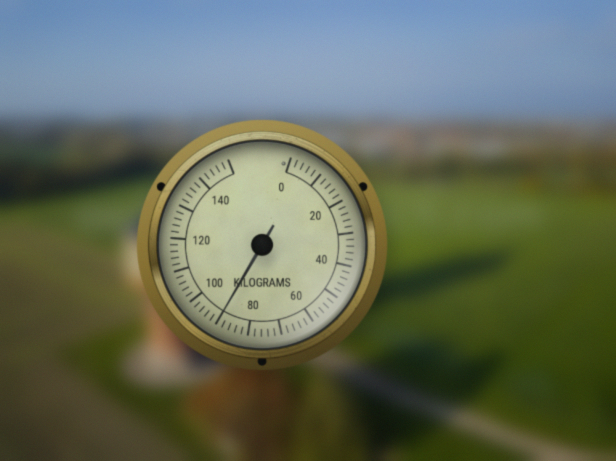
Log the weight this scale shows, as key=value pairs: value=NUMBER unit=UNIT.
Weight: value=90 unit=kg
